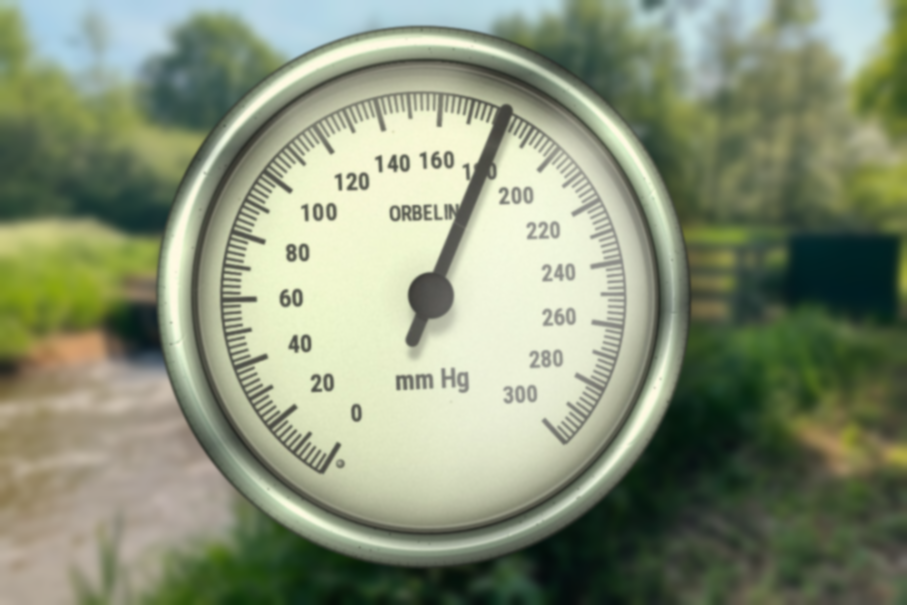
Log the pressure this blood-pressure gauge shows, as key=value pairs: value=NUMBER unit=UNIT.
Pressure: value=180 unit=mmHg
